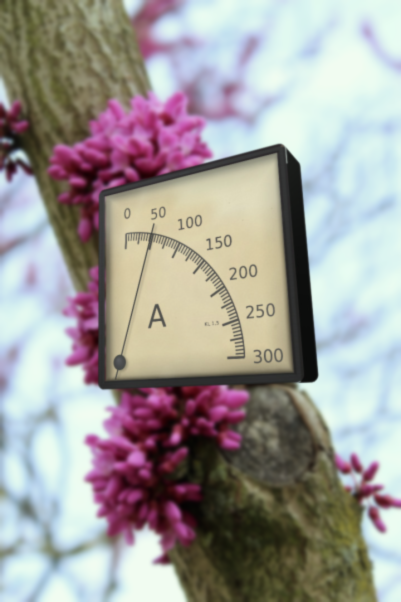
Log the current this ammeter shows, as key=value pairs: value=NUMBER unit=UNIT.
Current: value=50 unit=A
